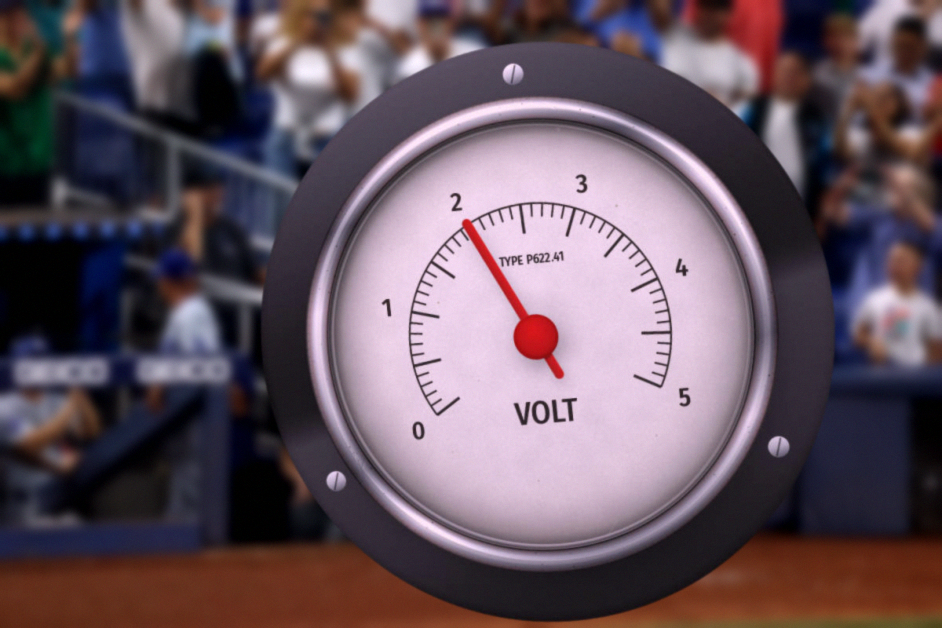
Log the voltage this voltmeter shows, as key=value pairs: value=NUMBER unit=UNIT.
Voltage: value=2 unit=V
